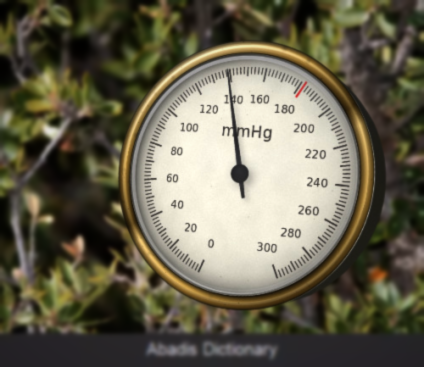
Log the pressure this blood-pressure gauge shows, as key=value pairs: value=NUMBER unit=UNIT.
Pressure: value=140 unit=mmHg
